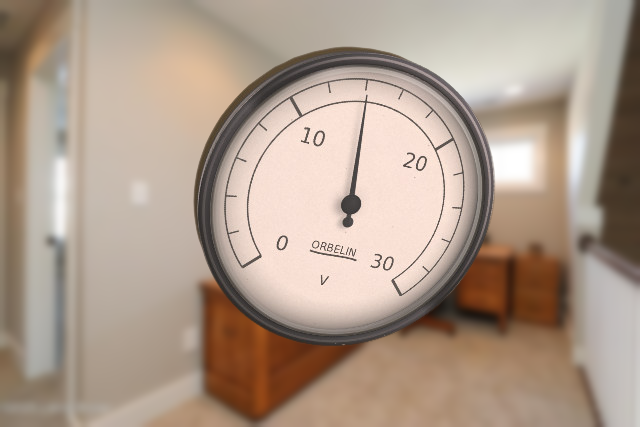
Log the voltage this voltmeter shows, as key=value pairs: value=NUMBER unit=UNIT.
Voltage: value=14 unit=V
